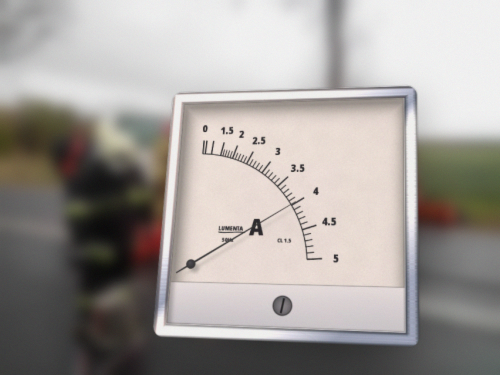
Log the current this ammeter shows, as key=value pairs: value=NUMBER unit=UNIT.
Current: value=4 unit=A
